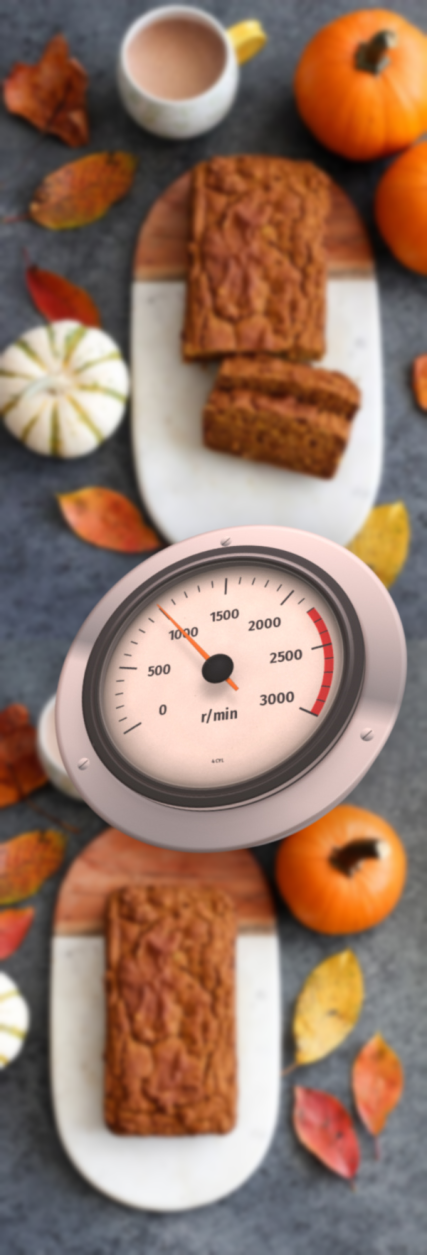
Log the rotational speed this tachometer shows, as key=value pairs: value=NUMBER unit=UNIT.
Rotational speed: value=1000 unit=rpm
